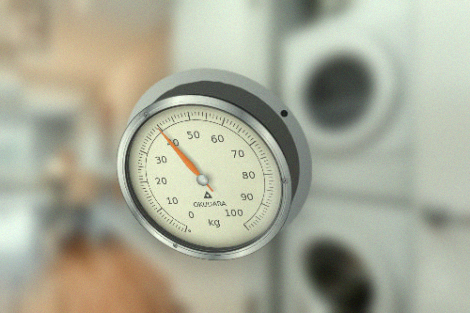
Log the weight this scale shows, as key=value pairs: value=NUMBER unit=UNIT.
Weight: value=40 unit=kg
